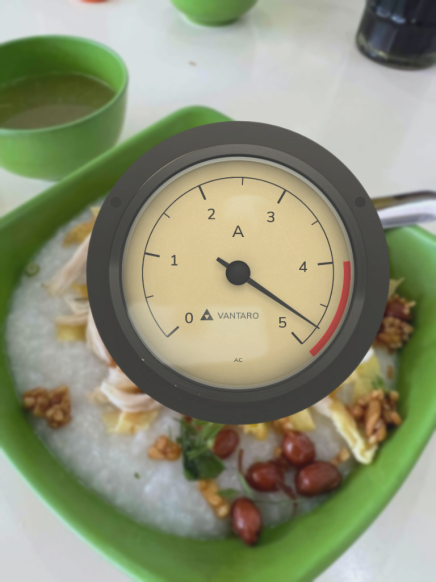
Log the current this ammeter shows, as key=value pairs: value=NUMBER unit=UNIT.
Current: value=4.75 unit=A
